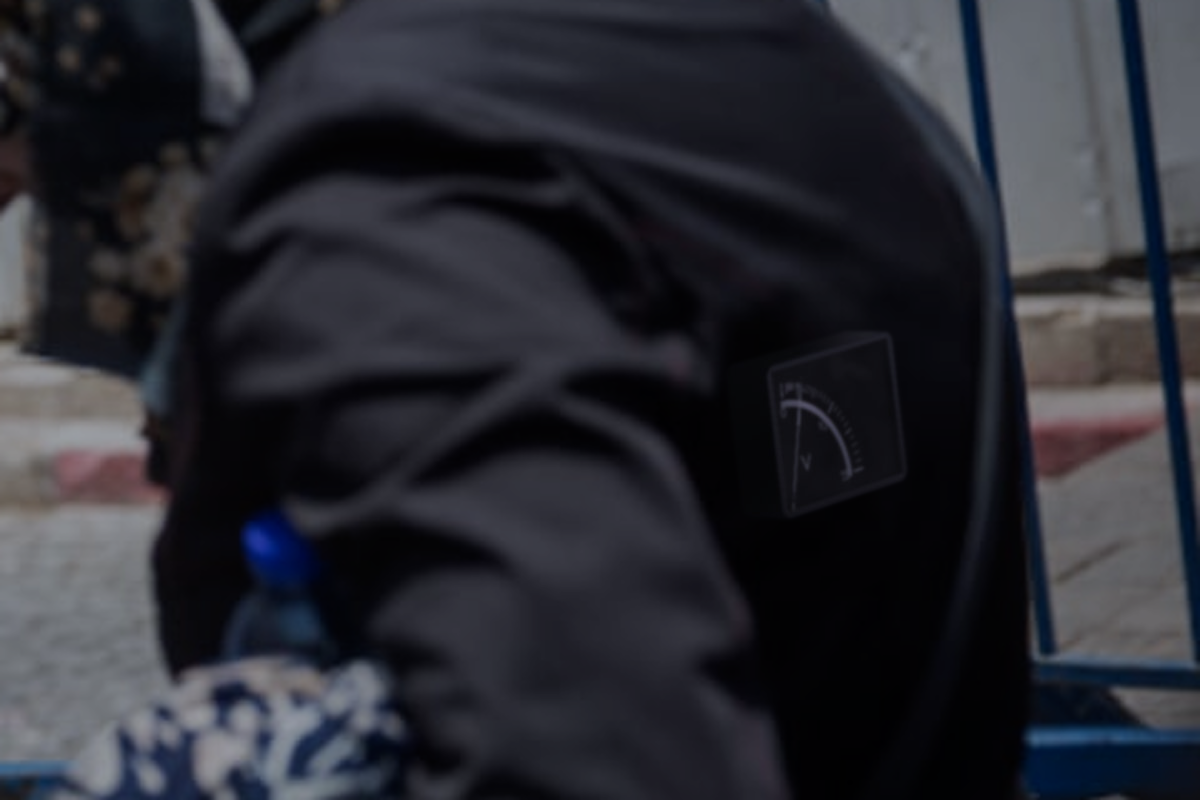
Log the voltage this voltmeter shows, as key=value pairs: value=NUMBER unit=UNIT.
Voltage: value=5 unit=V
